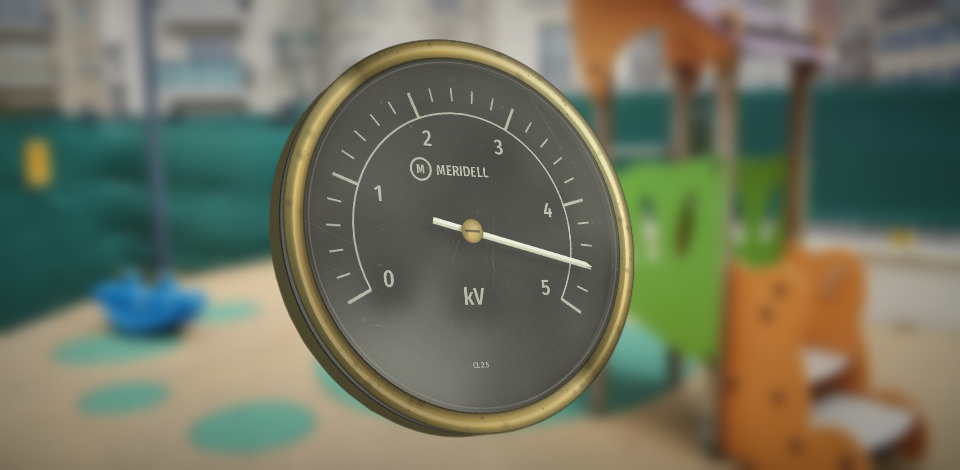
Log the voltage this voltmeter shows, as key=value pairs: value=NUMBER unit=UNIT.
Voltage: value=4.6 unit=kV
